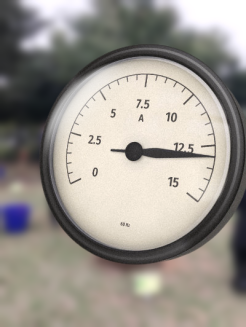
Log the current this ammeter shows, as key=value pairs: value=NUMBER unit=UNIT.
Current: value=13 unit=A
